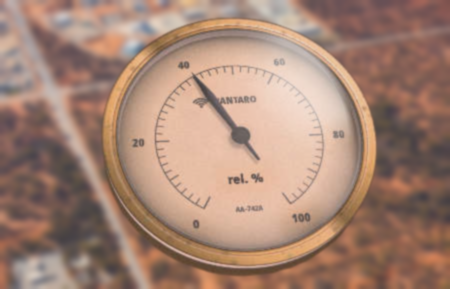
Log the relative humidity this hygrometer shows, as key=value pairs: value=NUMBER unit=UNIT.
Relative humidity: value=40 unit=%
